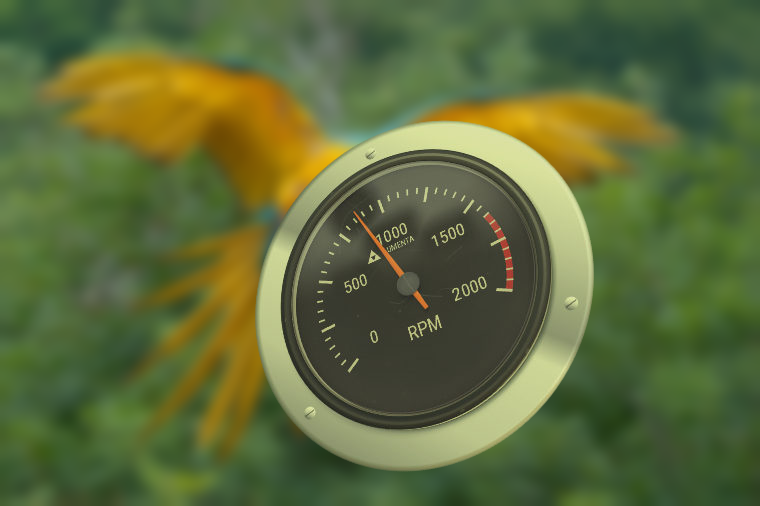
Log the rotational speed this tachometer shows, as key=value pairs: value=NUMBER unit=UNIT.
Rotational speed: value=875 unit=rpm
